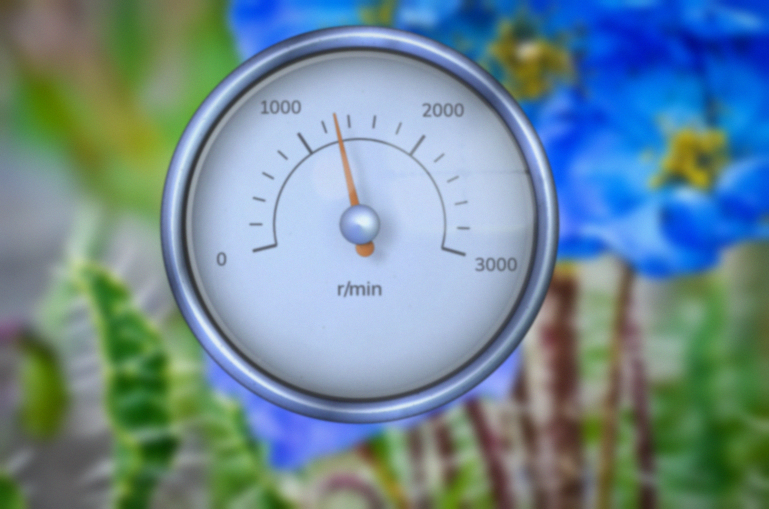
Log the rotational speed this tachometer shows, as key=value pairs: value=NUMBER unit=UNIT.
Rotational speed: value=1300 unit=rpm
